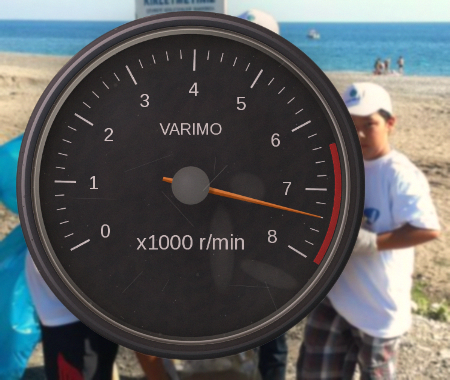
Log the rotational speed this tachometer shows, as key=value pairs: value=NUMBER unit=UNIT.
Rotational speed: value=7400 unit=rpm
